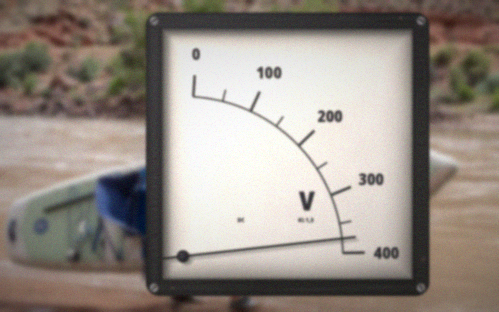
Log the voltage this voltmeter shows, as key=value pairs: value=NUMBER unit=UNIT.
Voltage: value=375 unit=V
